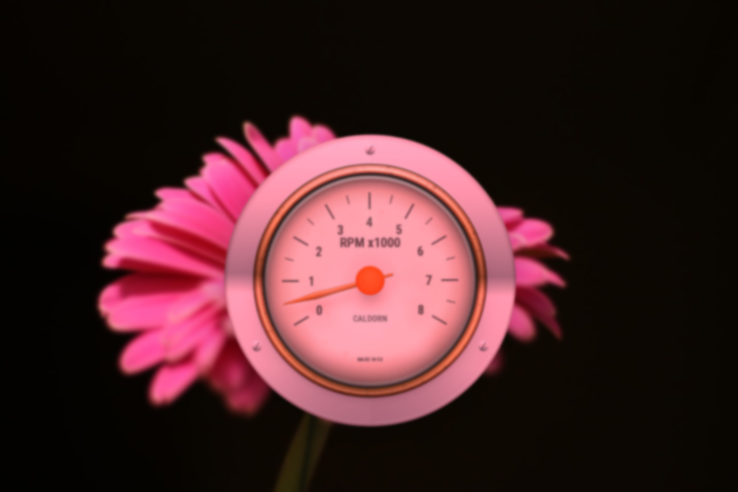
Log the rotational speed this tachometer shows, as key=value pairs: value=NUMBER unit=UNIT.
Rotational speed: value=500 unit=rpm
